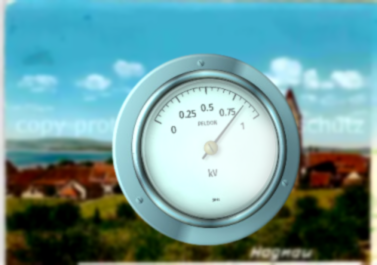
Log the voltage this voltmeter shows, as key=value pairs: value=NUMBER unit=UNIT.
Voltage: value=0.85 unit=kV
